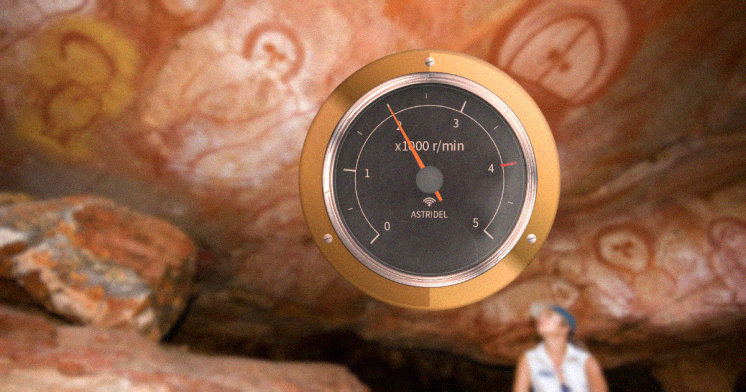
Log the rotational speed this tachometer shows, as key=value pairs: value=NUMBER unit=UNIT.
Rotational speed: value=2000 unit=rpm
